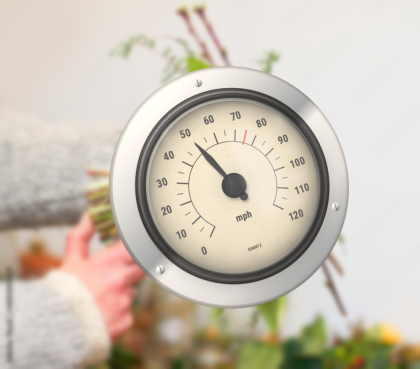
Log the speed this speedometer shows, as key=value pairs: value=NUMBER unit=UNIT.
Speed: value=50 unit=mph
